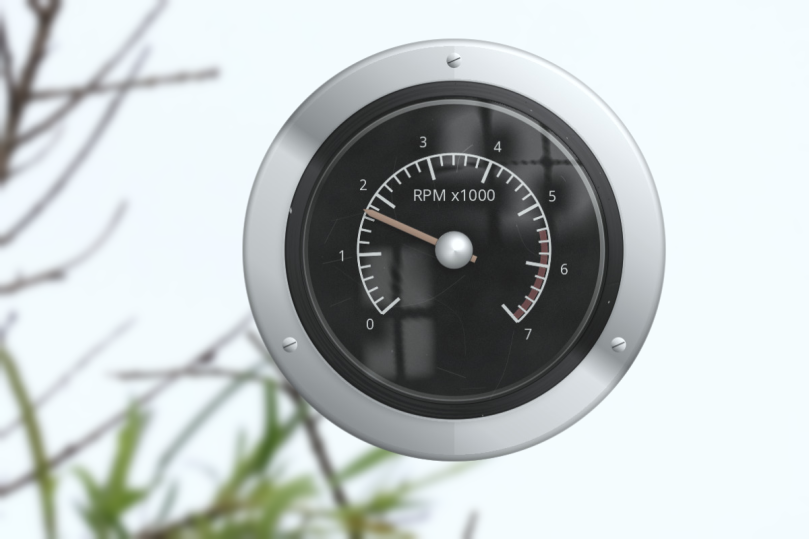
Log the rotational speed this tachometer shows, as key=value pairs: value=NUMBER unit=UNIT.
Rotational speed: value=1700 unit=rpm
